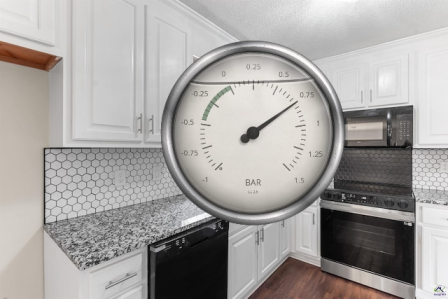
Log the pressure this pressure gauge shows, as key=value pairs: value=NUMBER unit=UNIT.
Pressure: value=0.75 unit=bar
